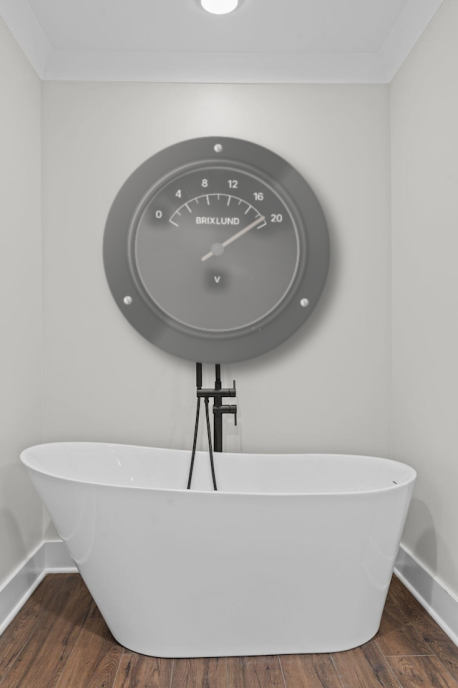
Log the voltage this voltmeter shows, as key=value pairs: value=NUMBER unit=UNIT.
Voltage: value=19 unit=V
